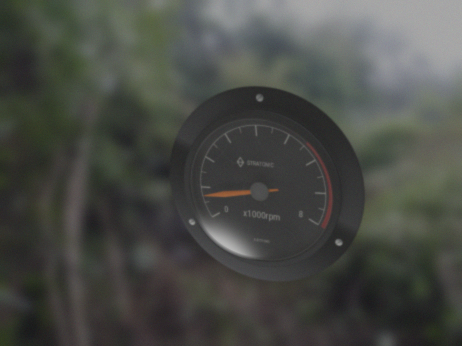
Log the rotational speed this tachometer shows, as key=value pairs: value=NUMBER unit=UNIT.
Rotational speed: value=750 unit=rpm
